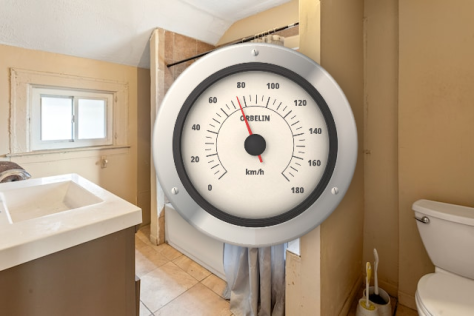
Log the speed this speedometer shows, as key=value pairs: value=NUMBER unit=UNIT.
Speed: value=75 unit=km/h
